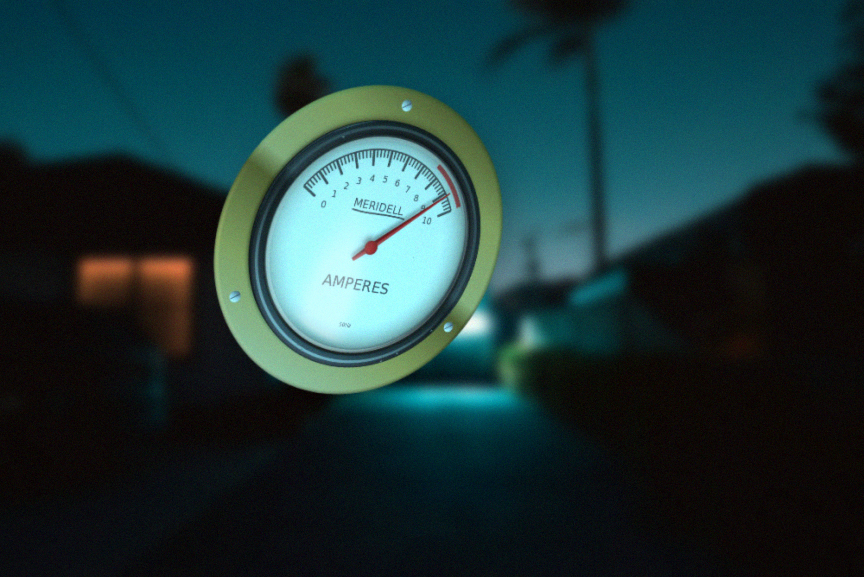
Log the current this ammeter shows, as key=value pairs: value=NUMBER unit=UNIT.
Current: value=9 unit=A
